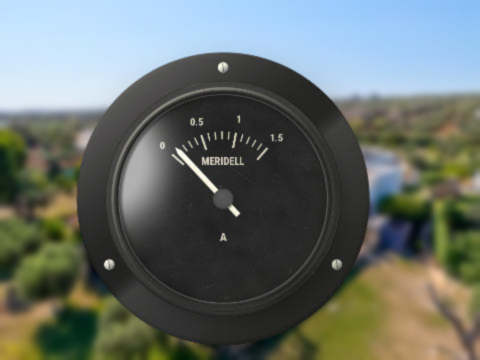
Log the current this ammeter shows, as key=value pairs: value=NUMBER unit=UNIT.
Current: value=0.1 unit=A
